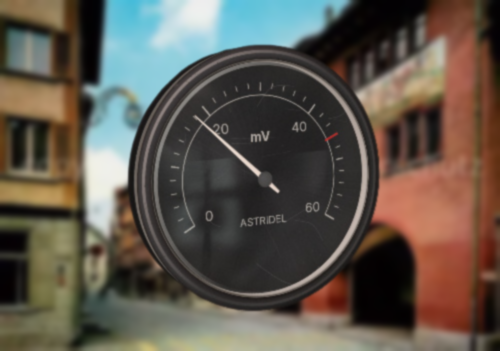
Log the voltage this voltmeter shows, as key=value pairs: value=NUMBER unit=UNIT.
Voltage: value=18 unit=mV
